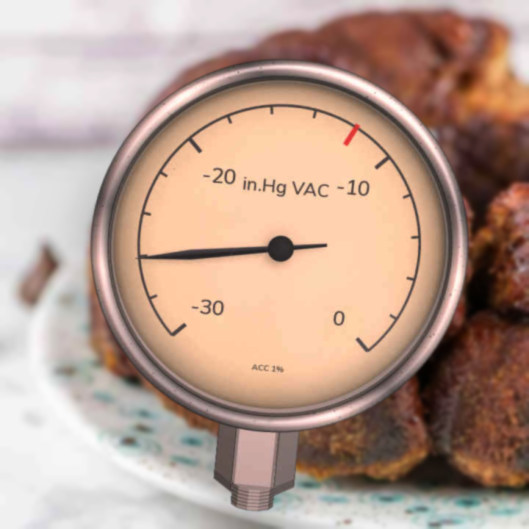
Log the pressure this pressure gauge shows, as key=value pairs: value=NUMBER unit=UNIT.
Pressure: value=-26 unit=inHg
